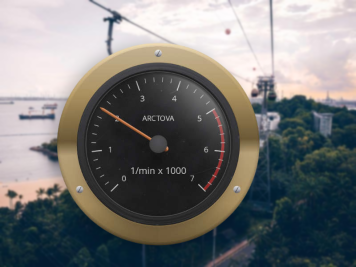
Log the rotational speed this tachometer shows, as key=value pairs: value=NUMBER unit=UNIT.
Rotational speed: value=2000 unit=rpm
